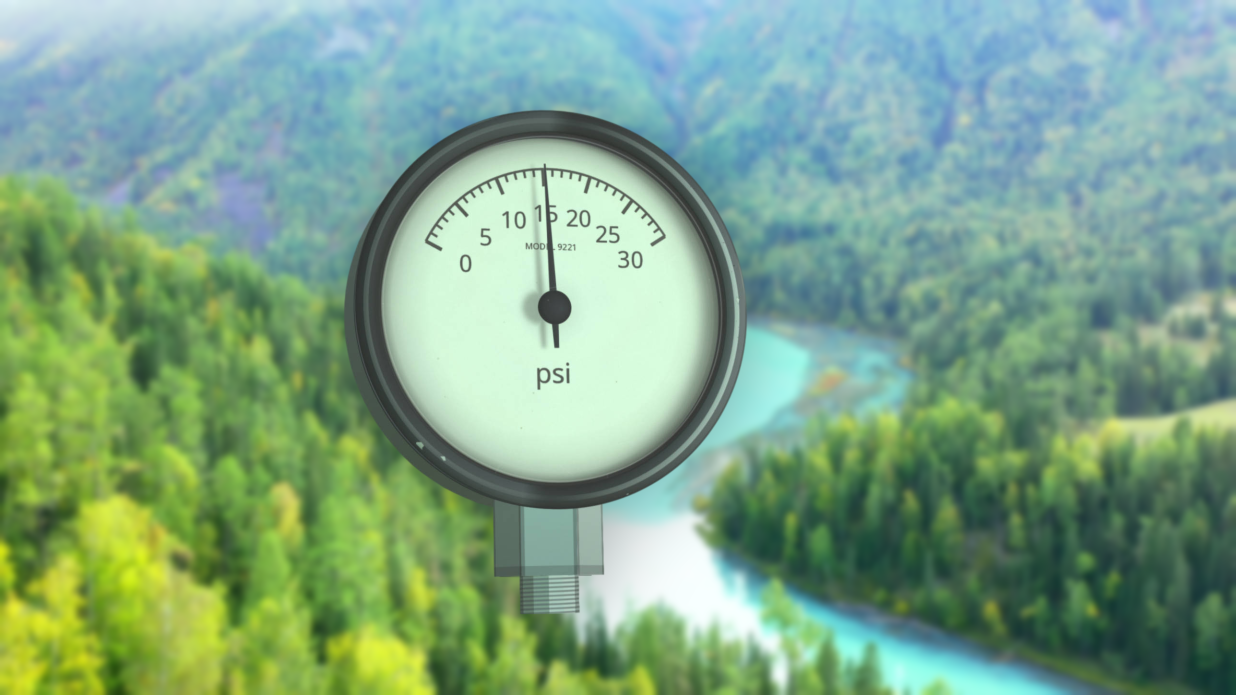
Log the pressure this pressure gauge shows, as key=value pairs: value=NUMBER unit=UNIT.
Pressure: value=15 unit=psi
